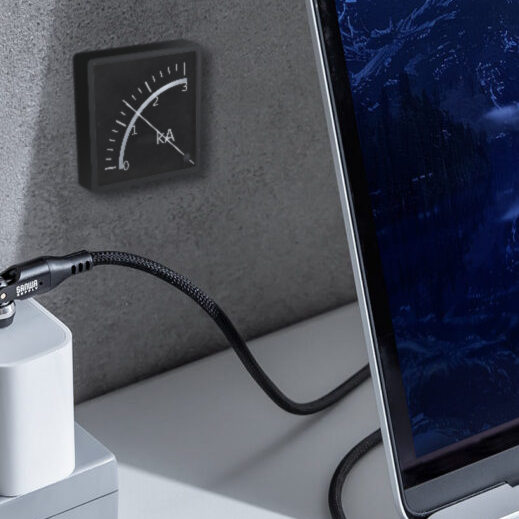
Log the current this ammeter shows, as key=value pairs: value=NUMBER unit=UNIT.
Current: value=1.4 unit=kA
